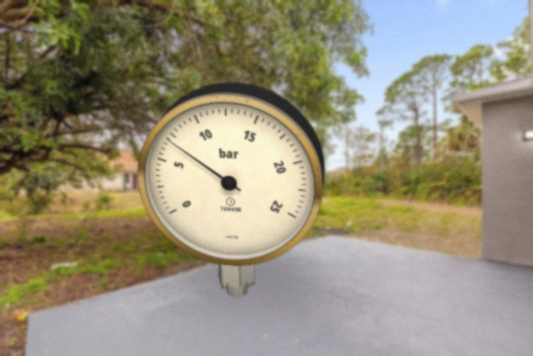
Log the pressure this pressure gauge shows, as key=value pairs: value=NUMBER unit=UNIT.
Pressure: value=7 unit=bar
